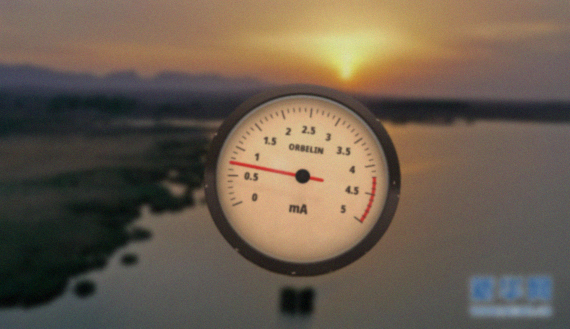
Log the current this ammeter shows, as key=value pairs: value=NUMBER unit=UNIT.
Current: value=0.7 unit=mA
